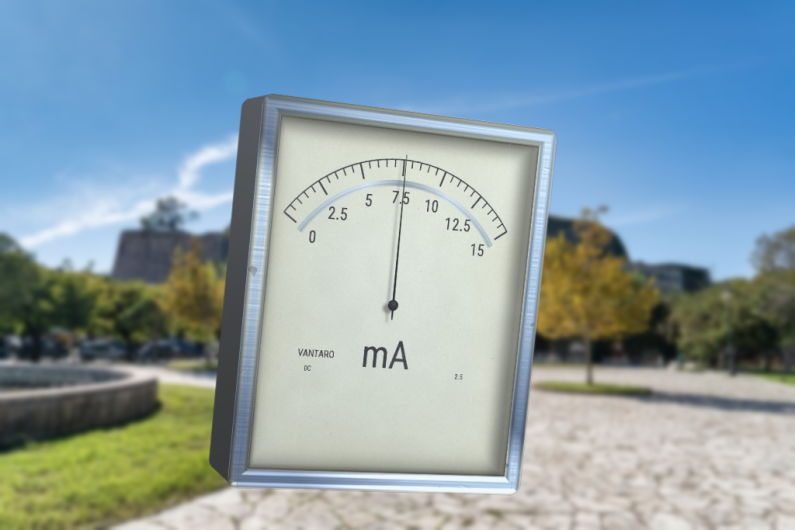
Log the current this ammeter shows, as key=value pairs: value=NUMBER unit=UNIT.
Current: value=7.5 unit=mA
